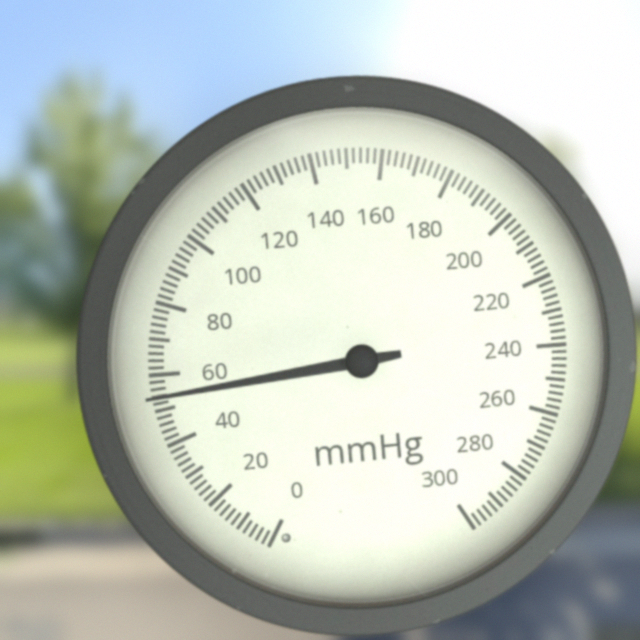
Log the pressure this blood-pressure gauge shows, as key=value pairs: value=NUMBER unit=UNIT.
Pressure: value=54 unit=mmHg
